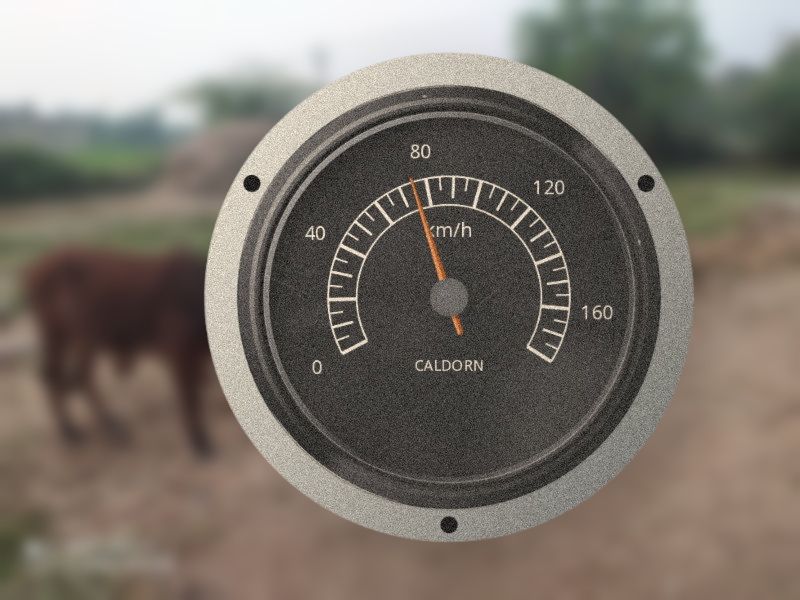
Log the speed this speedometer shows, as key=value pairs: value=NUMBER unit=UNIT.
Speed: value=75 unit=km/h
